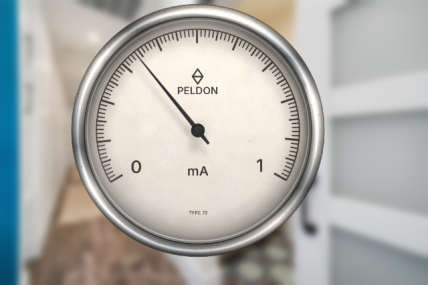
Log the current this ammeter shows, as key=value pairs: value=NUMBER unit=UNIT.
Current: value=0.34 unit=mA
